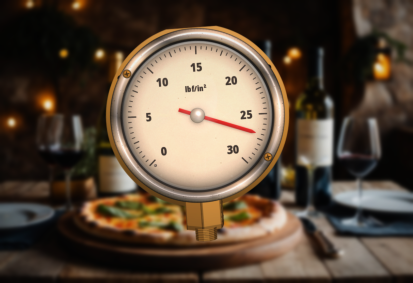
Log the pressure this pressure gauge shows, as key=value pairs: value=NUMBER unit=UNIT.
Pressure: value=27 unit=psi
